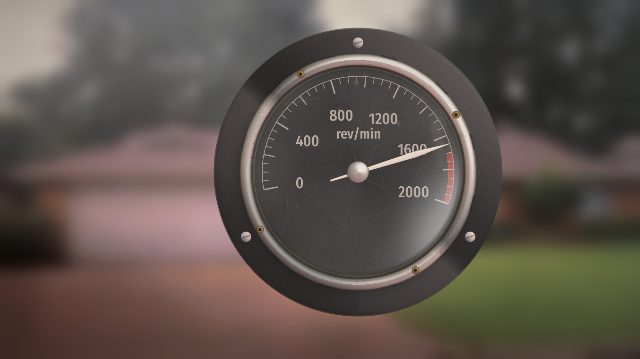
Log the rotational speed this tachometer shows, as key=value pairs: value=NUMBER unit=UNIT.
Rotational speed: value=1650 unit=rpm
